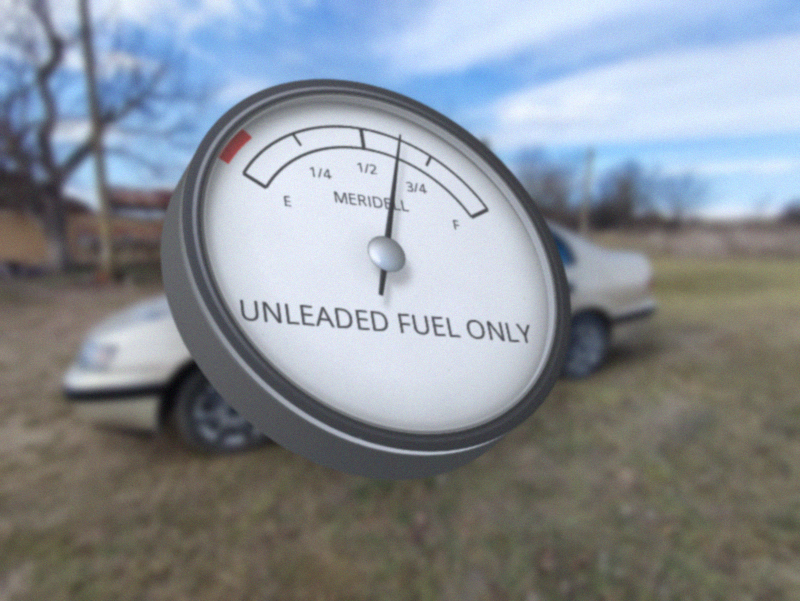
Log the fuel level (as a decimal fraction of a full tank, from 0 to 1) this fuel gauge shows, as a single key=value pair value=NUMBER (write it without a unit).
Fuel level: value=0.625
